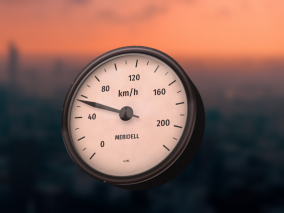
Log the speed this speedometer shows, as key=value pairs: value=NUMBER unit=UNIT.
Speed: value=55 unit=km/h
